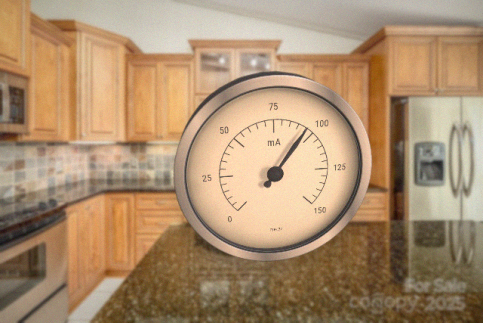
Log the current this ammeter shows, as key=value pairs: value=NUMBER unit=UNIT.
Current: value=95 unit=mA
